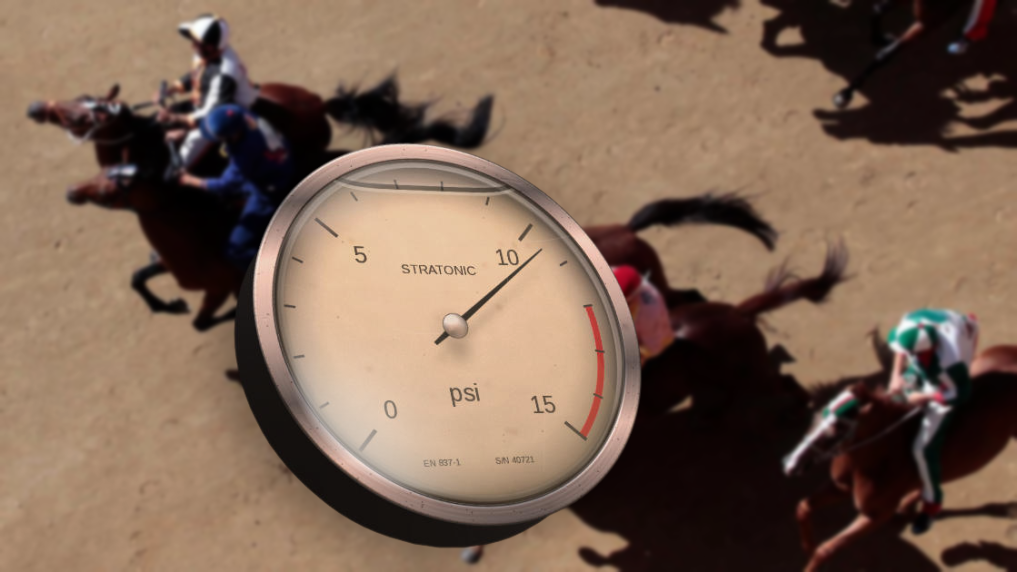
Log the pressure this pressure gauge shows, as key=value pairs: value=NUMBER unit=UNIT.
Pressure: value=10.5 unit=psi
